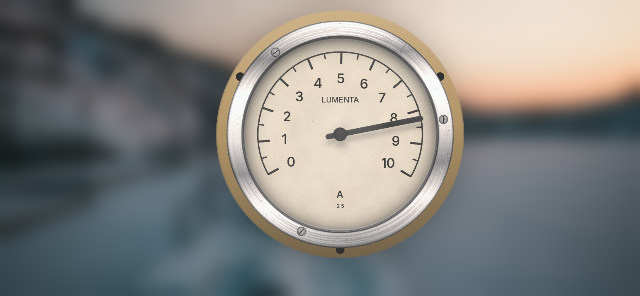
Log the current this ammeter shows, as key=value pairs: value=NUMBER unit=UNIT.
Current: value=8.25 unit=A
